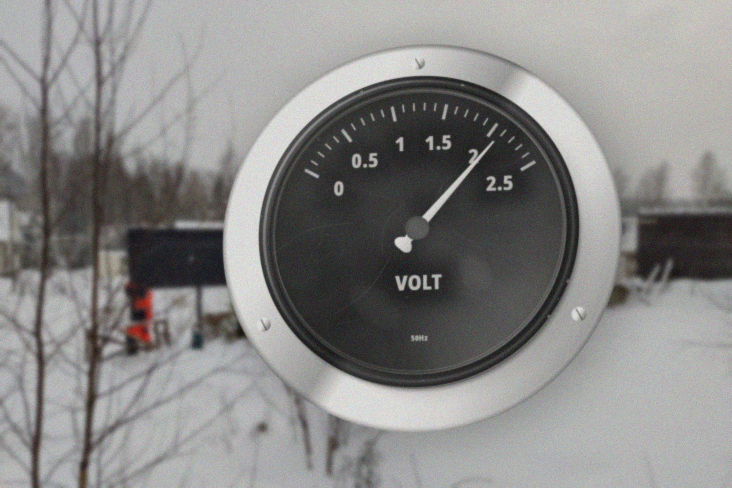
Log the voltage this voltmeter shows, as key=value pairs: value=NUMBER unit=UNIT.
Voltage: value=2.1 unit=V
